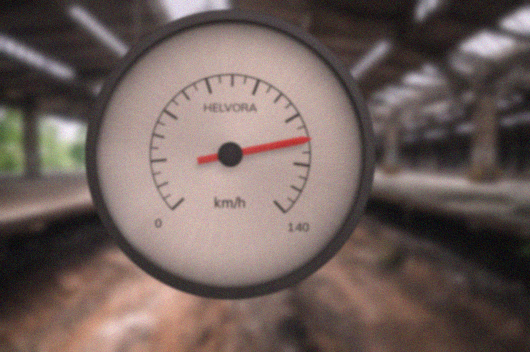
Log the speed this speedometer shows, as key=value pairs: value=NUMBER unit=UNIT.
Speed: value=110 unit=km/h
